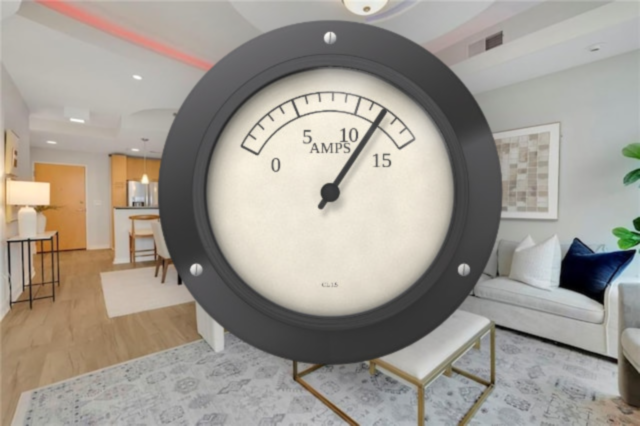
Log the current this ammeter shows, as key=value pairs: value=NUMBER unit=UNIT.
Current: value=12 unit=A
